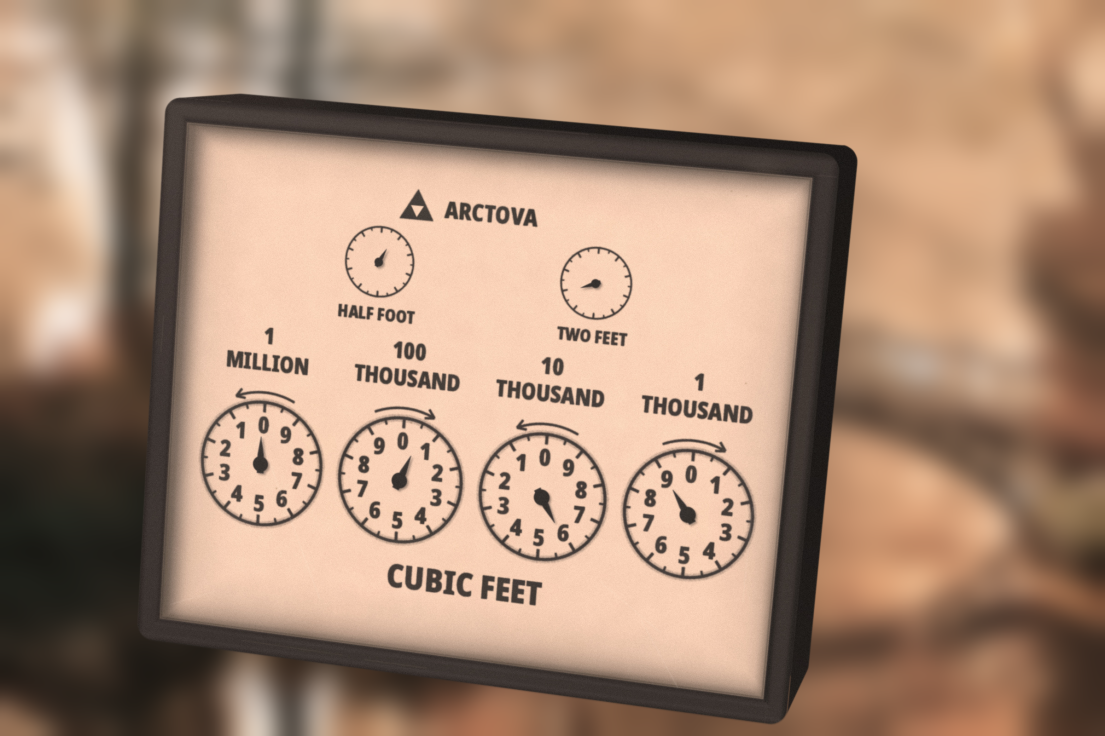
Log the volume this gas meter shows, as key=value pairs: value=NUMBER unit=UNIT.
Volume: value=5900 unit=ft³
